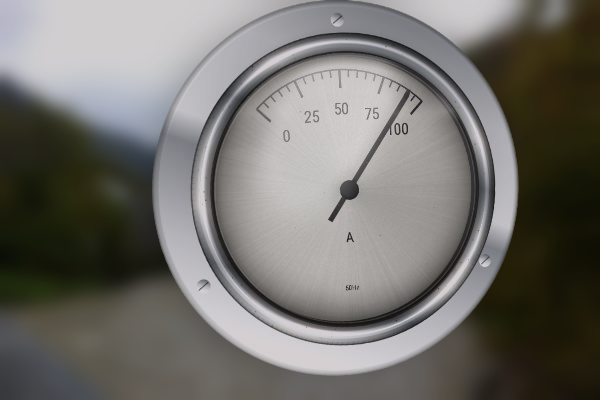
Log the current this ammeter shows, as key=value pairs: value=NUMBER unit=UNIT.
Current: value=90 unit=A
